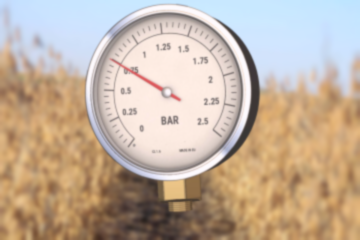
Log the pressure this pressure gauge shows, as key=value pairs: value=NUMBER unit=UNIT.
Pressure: value=0.75 unit=bar
